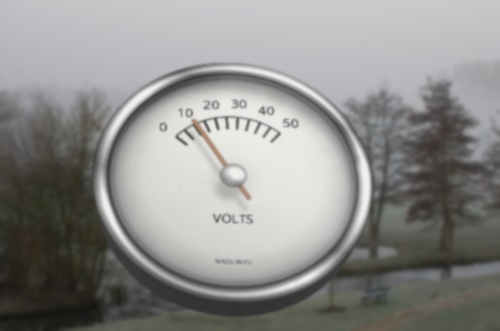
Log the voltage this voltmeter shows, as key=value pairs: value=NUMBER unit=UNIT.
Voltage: value=10 unit=V
